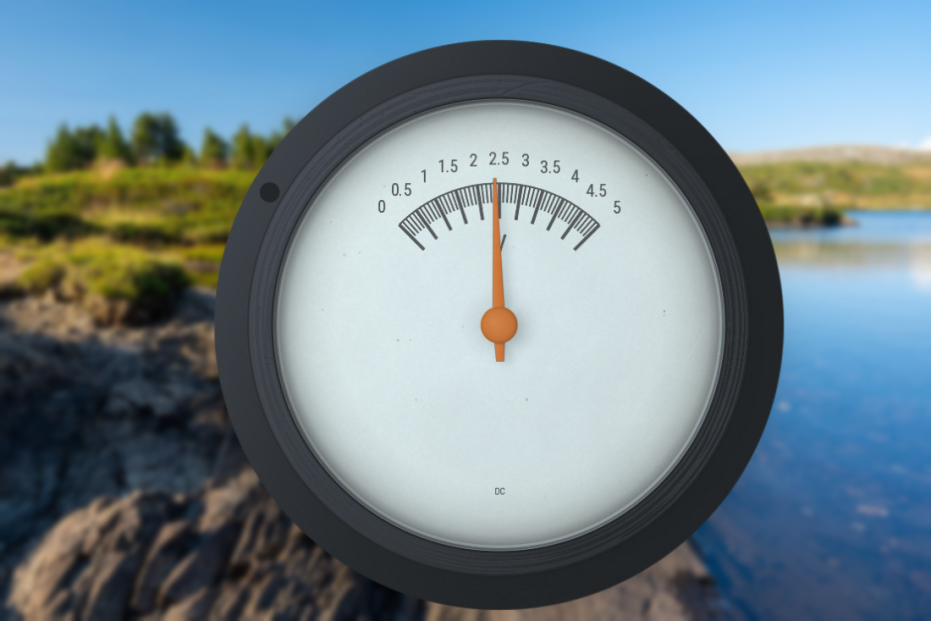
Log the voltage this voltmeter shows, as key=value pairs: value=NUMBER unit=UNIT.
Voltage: value=2.4 unit=V
